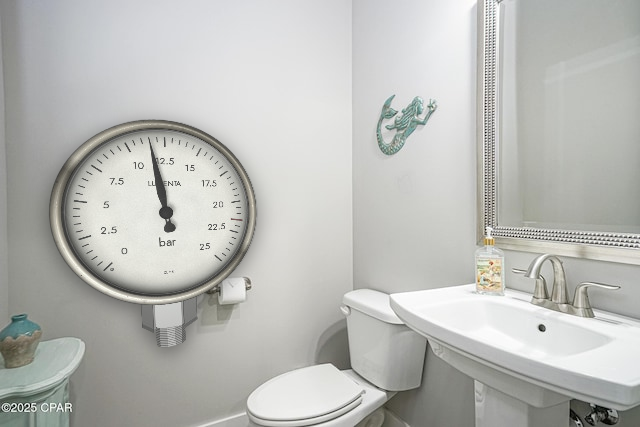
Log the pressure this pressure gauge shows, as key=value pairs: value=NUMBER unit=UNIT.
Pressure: value=11.5 unit=bar
